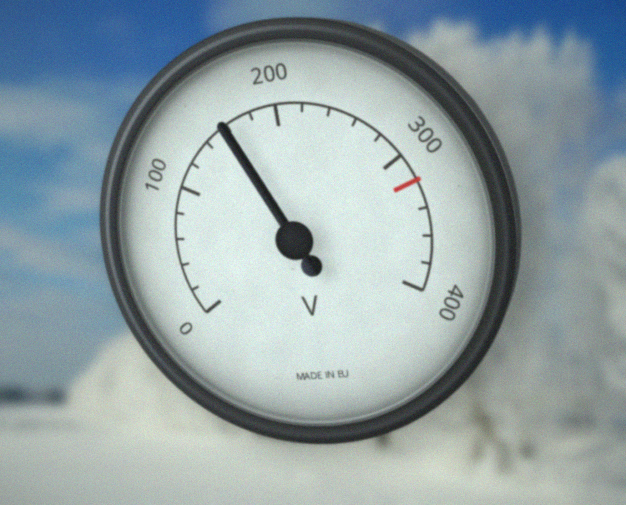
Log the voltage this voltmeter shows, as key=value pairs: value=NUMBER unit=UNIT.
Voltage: value=160 unit=V
